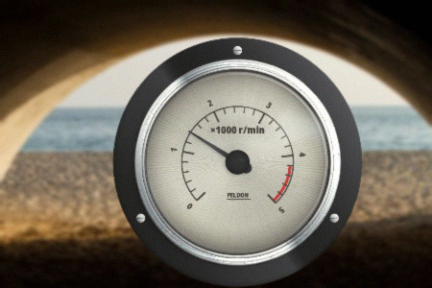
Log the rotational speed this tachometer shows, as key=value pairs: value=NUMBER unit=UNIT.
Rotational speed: value=1400 unit=rpm
